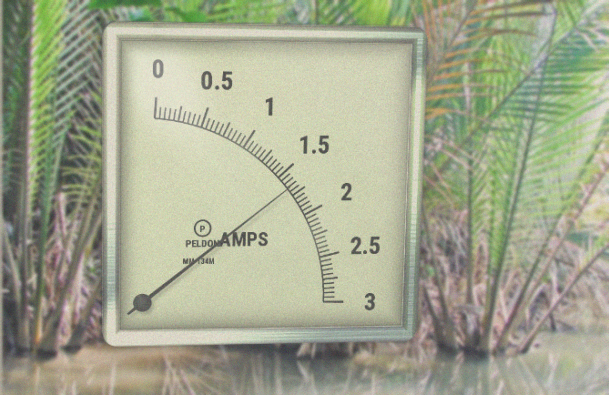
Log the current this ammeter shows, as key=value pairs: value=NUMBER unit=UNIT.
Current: value=1.65 unit=A
